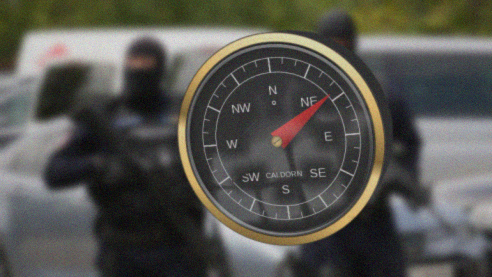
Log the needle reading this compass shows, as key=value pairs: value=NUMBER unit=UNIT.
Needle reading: value=55 unit=°
